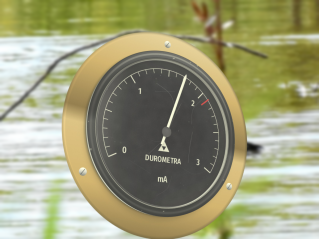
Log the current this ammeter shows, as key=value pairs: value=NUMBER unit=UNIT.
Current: value=1.7 unit=mA
